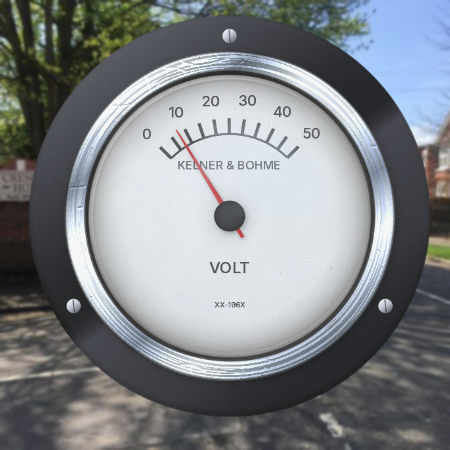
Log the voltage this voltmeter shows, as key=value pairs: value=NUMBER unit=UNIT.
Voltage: value=7.5 unit=V
